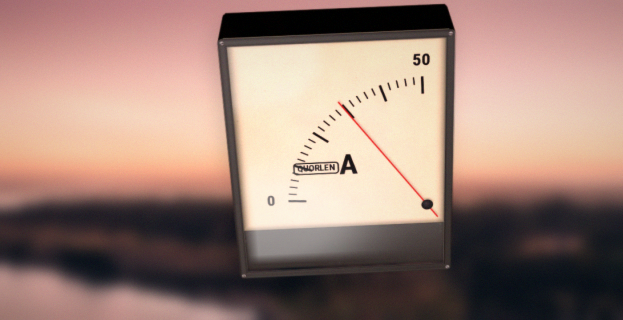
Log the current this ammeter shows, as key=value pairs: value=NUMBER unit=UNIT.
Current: value=30 unit=A
